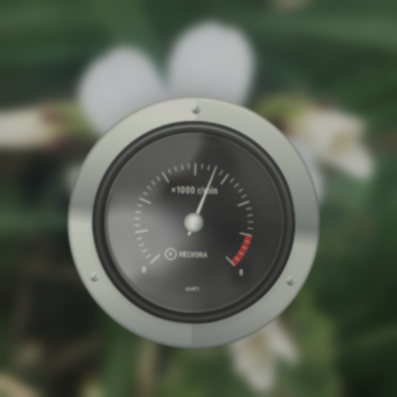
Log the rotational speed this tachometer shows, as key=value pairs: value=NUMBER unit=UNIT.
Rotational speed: value=4600 unit=rpm
